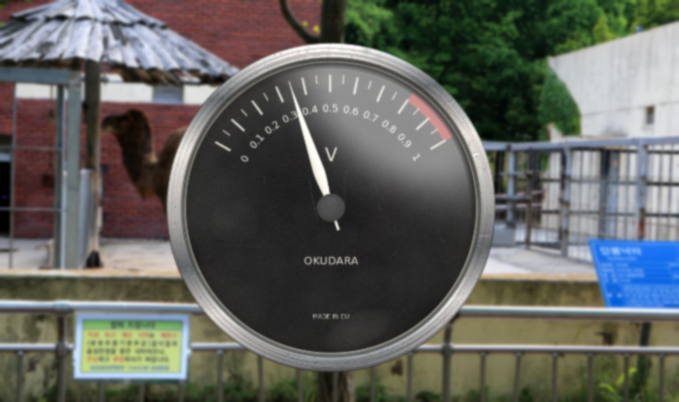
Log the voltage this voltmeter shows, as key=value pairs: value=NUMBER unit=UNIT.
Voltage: value=0.35 unit=V
